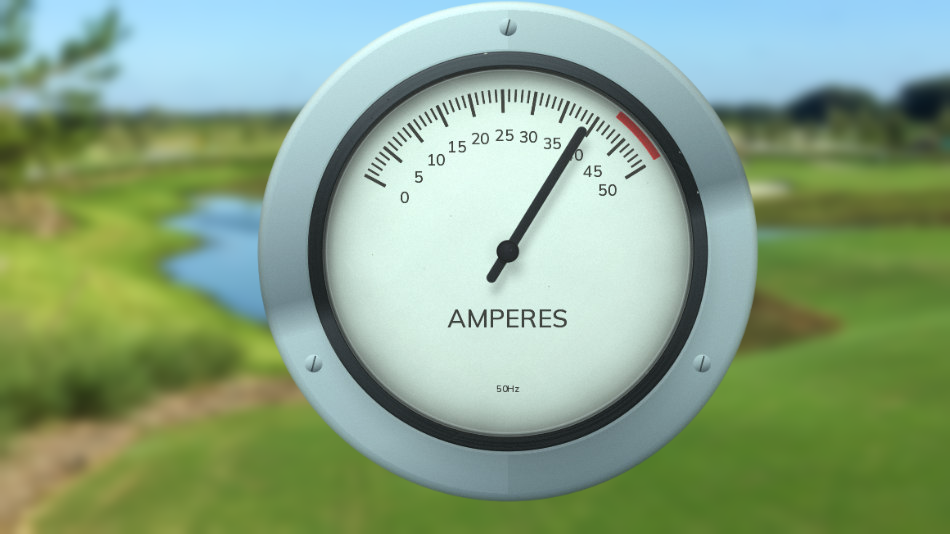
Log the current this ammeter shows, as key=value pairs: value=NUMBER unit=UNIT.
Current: value=39 unit=A
